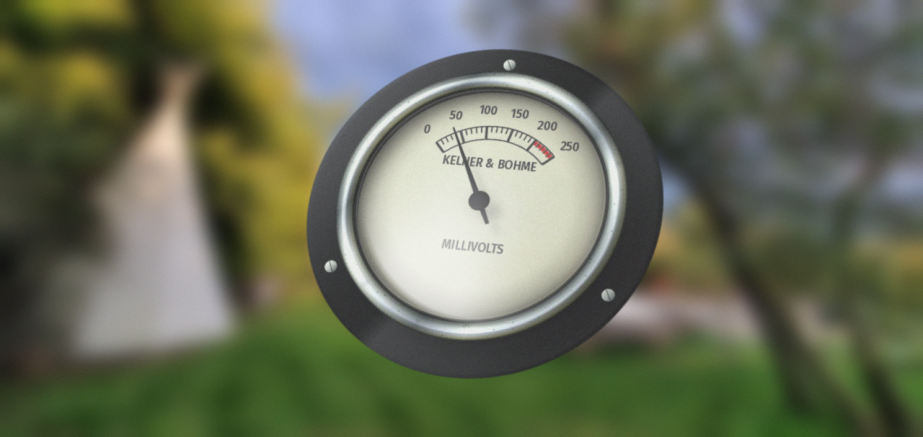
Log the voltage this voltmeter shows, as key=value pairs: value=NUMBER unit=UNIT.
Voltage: value=40 unit=mV
